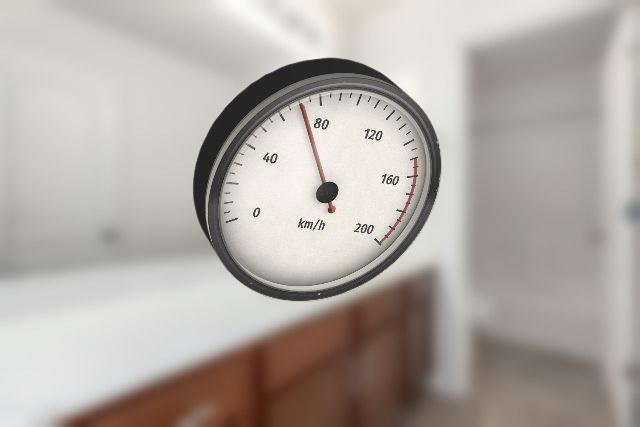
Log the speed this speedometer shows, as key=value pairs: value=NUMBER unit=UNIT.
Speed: value=70 unit=km/h
